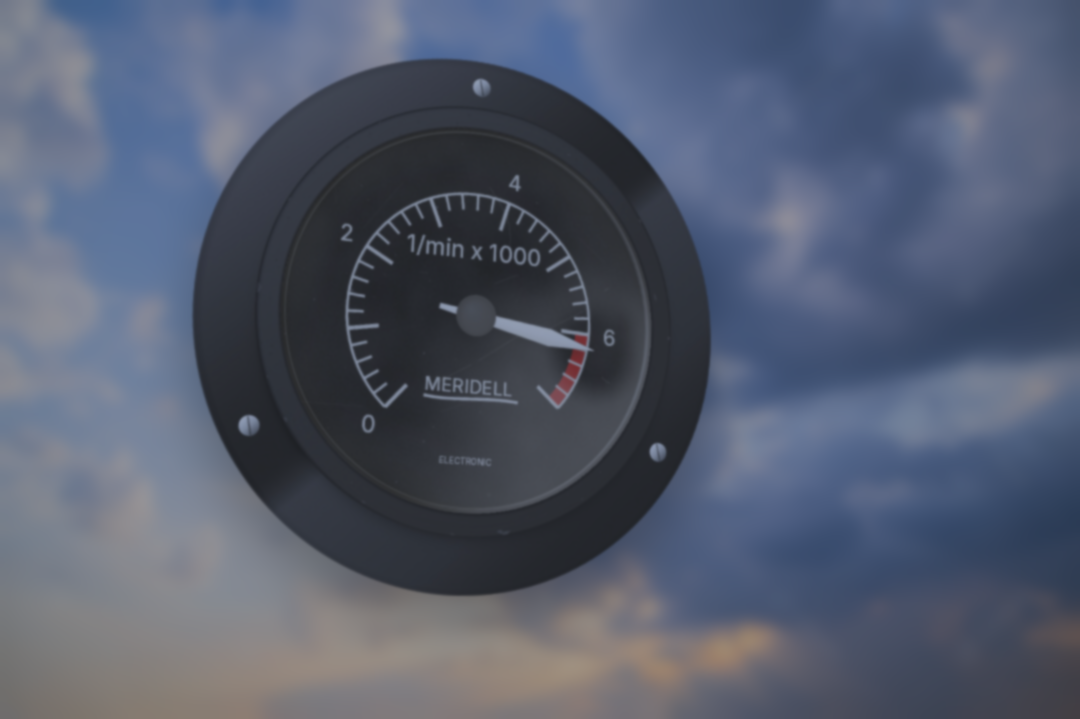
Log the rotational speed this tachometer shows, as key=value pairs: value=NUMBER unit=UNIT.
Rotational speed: value=6200 unit=rpm
